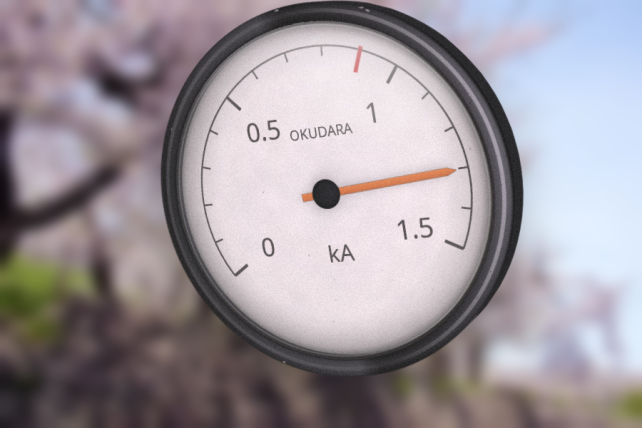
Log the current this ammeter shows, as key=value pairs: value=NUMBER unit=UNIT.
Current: value=1.3 unit=kA
